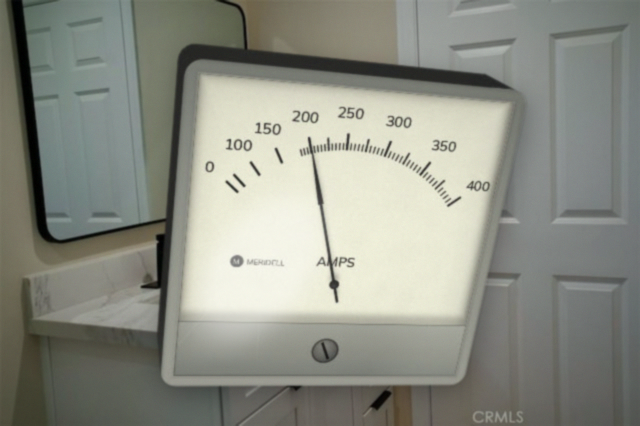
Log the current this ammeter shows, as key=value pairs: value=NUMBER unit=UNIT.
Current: value=200 unit=A
